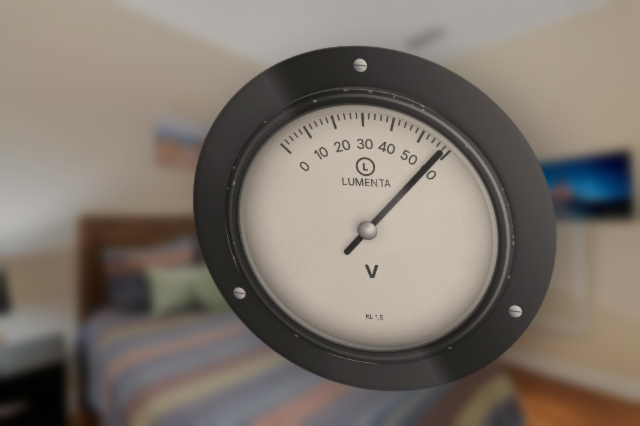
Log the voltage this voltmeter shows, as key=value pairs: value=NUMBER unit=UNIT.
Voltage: value=58 unit=V
